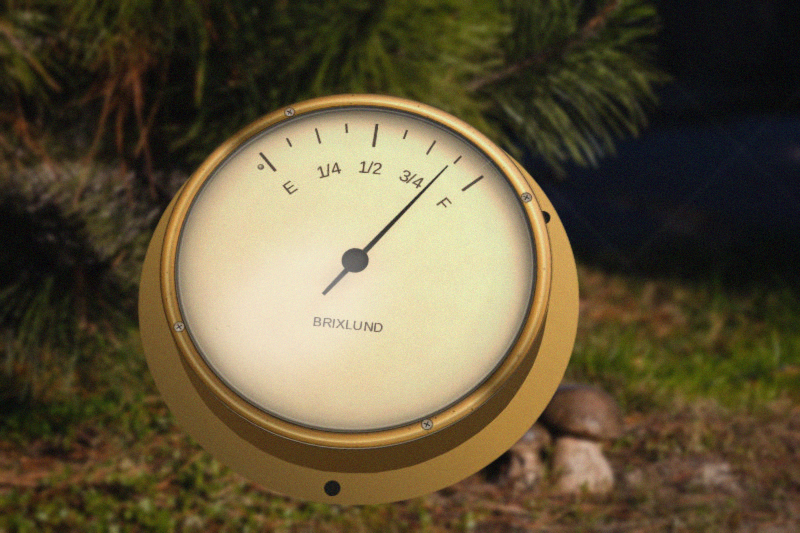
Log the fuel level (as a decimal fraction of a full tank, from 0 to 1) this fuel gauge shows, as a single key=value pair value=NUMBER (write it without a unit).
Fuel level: value=0.875
